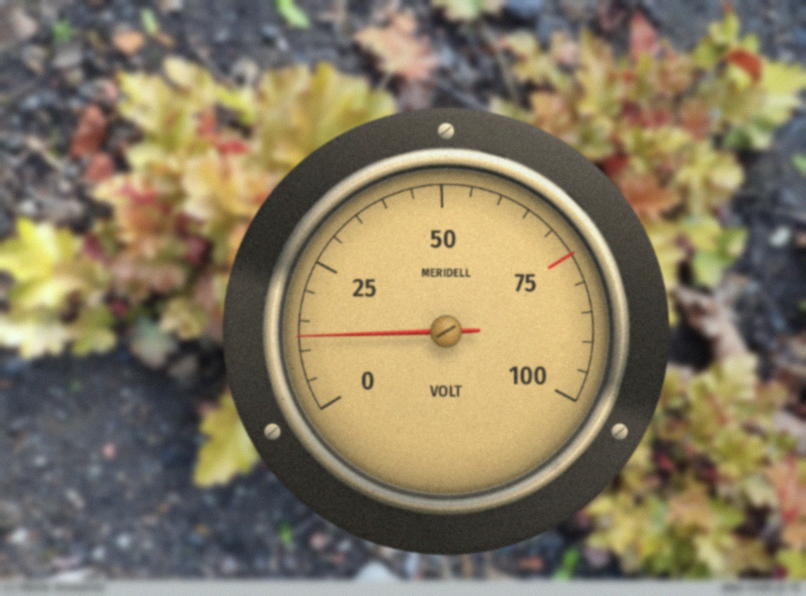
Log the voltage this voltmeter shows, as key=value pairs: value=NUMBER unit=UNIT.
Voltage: value=12.5 unit=V
